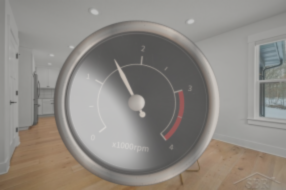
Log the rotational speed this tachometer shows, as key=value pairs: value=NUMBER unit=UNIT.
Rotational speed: value=1500 unit=rpm
